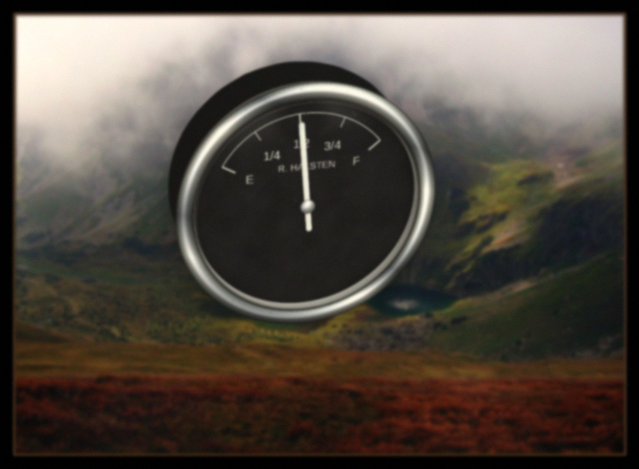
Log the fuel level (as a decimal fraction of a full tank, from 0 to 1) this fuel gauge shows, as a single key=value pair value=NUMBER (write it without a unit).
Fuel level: value=0.5
